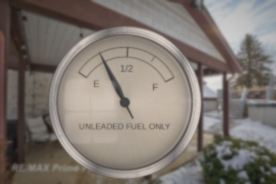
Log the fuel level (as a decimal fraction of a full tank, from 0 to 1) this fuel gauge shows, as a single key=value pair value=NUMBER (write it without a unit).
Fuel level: value=0.25
